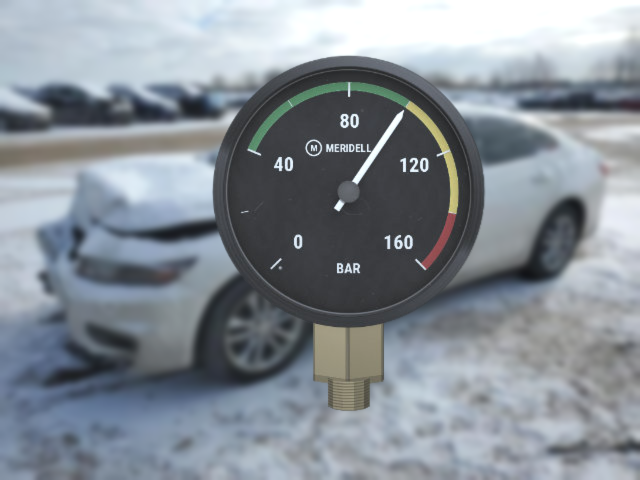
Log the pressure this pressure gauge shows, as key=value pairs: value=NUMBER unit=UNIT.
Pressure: value=100 unit=bar
